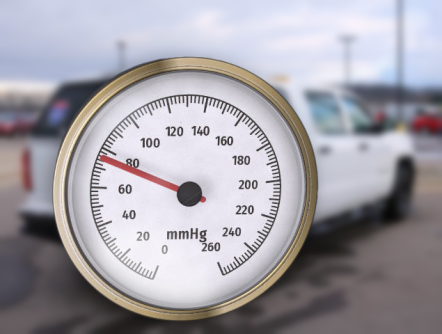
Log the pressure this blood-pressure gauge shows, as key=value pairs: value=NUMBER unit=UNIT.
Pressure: value=76 unit=mmHg
